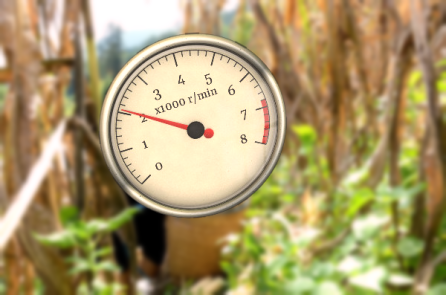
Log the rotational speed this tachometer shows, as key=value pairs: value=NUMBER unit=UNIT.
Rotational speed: value=2100 unit=rpm
